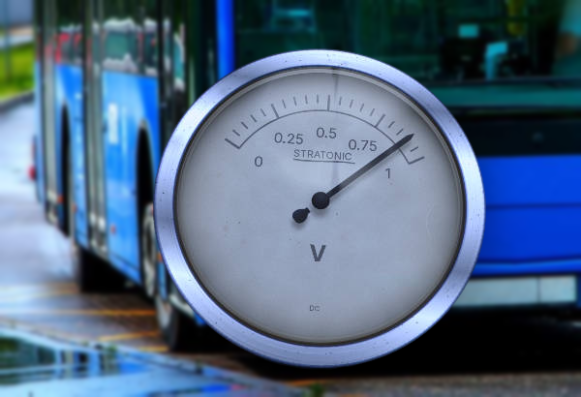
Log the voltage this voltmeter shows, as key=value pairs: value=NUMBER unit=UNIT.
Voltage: value=0.9 unit=V
